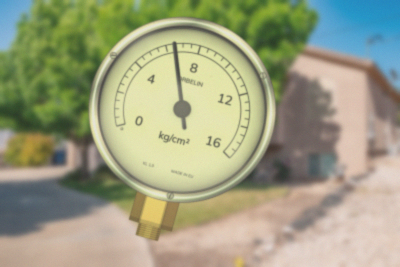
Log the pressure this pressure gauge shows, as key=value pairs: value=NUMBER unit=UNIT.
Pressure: value=6.5 unit=kg/cm²
